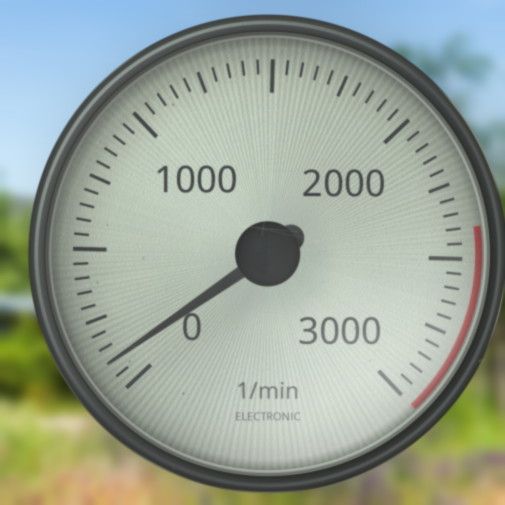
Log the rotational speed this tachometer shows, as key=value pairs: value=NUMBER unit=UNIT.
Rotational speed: value=100 unit=rpm
